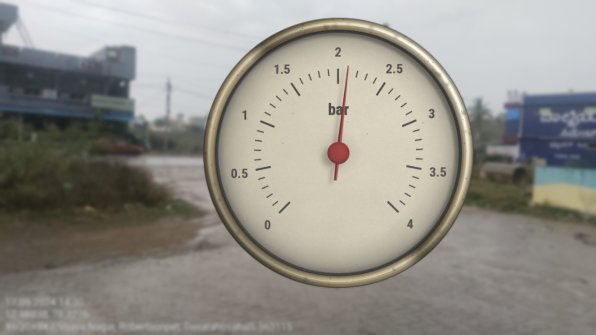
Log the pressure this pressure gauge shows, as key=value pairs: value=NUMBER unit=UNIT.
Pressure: value=2.1 unit=bar
